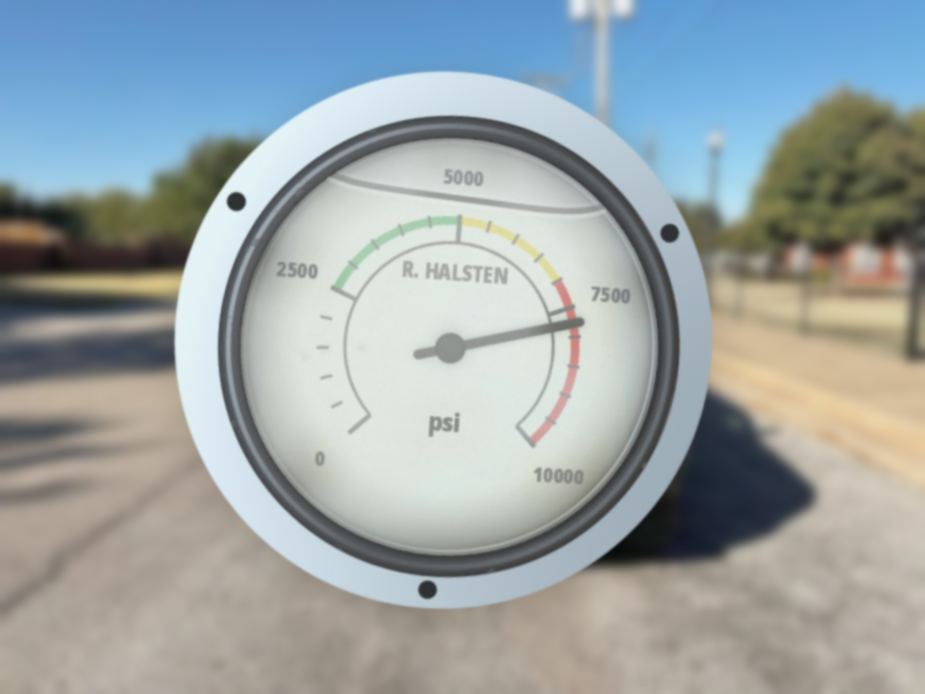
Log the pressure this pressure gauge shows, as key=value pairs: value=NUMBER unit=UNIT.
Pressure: value=7750 unit=psi
